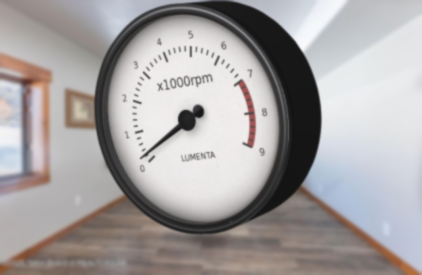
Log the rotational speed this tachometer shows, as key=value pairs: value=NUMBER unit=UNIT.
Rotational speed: value=200 unit=rpm
